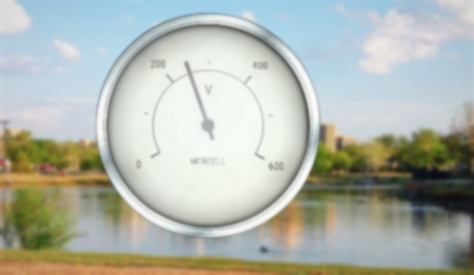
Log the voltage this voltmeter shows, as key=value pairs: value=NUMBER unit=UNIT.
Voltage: value=250 unit=V
